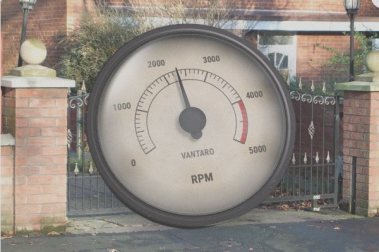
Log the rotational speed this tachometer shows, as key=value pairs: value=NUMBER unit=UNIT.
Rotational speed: value=2300 unit=rpm
